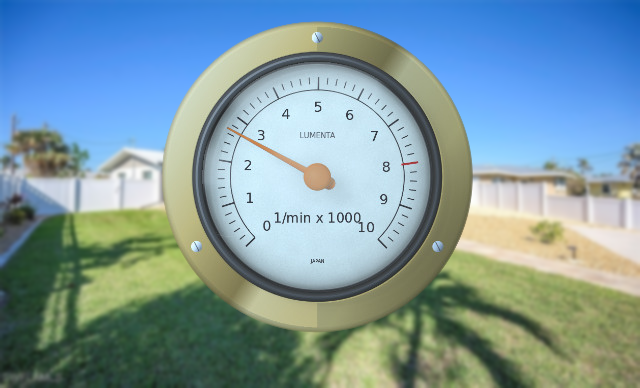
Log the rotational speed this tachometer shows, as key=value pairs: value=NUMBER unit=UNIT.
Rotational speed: value=2700 unit=rpm
